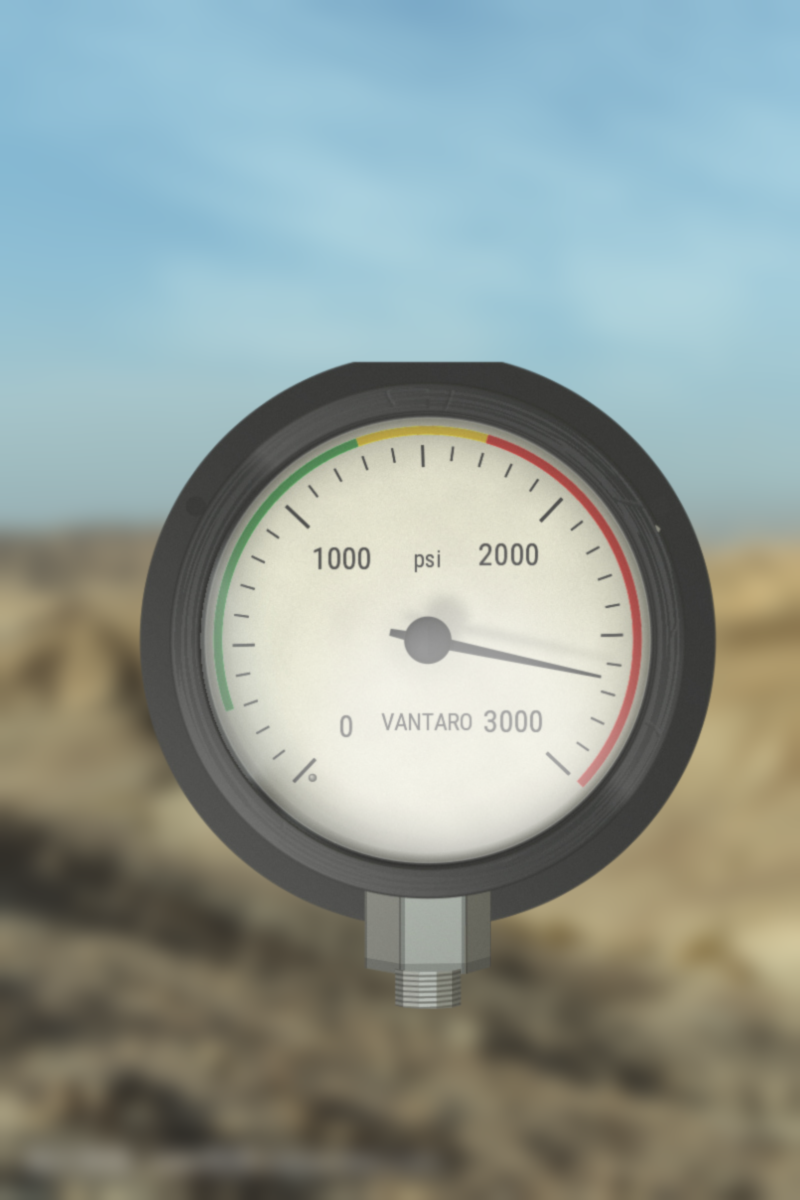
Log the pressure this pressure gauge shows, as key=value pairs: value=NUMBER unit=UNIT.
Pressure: value=2650 unit=psi
